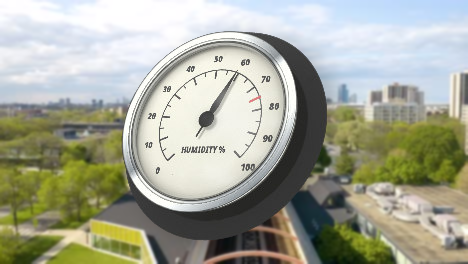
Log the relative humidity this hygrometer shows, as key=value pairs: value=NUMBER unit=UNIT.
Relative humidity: value=60 unit=%
